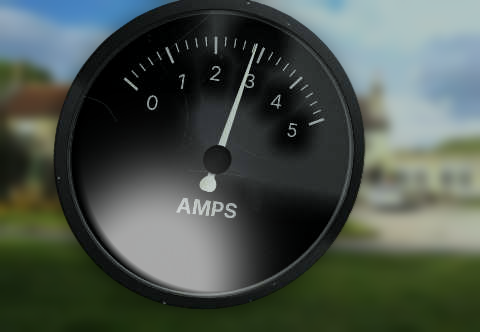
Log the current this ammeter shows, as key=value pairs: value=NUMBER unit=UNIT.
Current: value=2.8 unit=A
